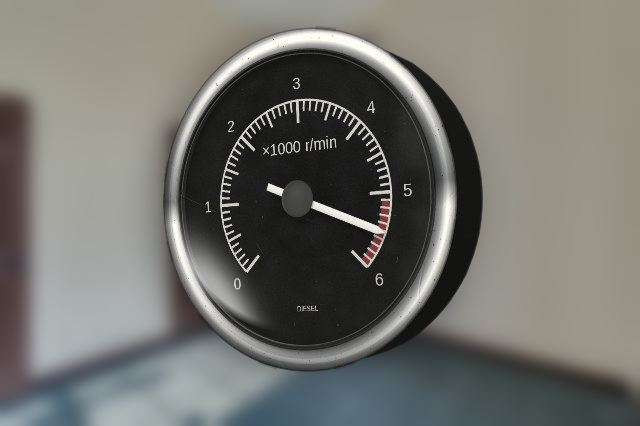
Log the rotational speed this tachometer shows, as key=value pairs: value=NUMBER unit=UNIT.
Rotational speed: value=5500 unit=rpm
